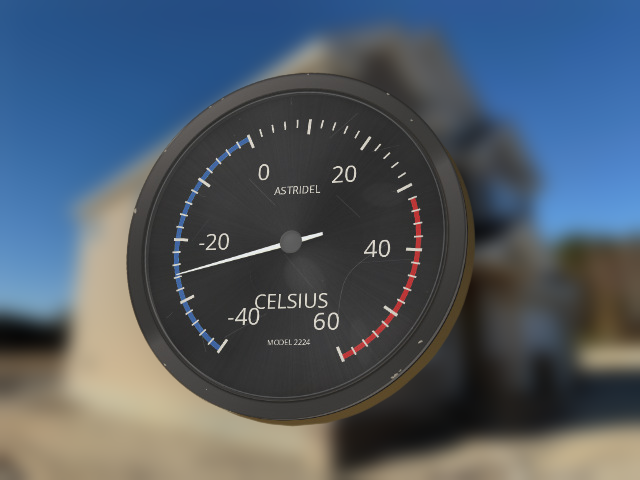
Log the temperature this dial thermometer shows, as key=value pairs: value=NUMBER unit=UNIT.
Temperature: value=-26 unit=°C
